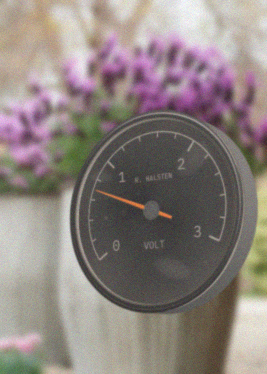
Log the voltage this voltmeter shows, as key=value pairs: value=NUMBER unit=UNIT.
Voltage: value=0.7 unit=V
